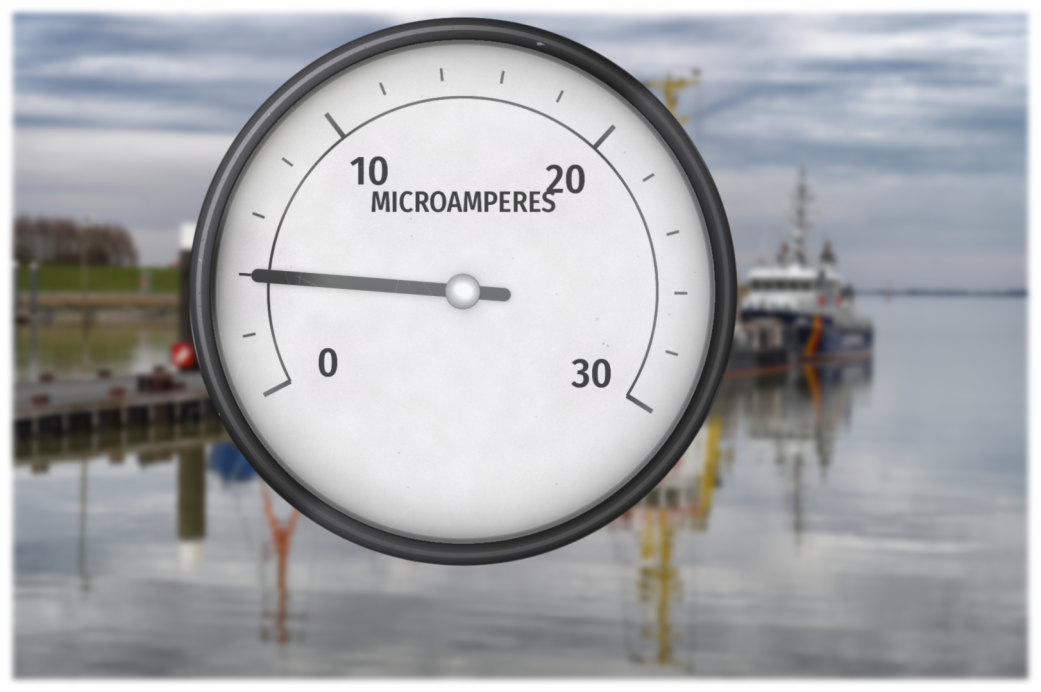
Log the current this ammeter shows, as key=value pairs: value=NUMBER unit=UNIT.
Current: value=4 unit=µA
